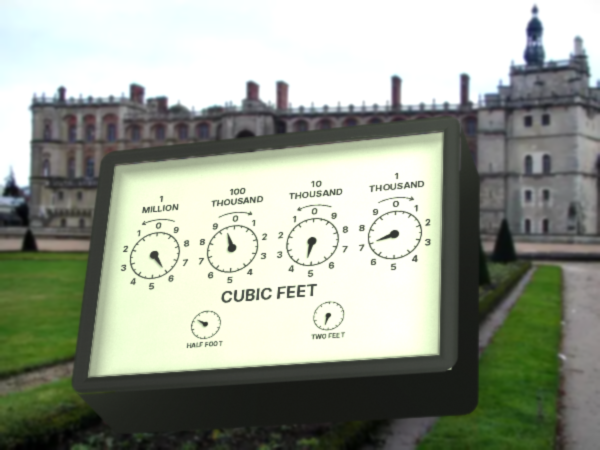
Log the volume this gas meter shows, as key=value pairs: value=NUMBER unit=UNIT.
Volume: value=594700 unit=ft³
